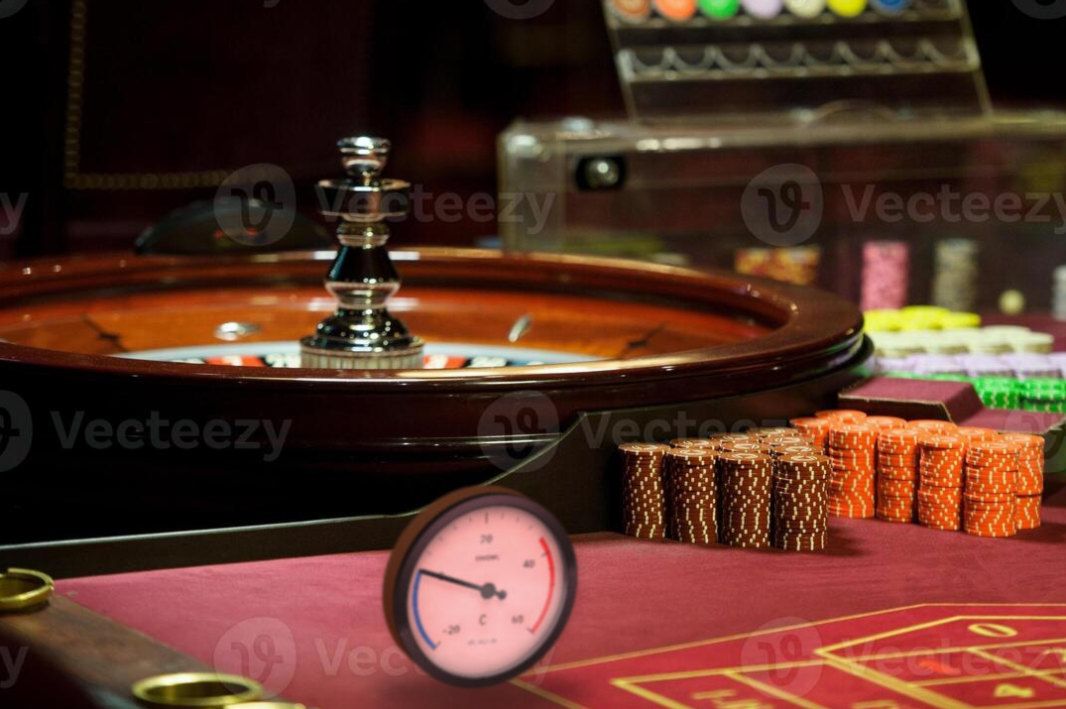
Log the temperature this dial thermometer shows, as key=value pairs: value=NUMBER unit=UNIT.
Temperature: value=0 unit=°C
